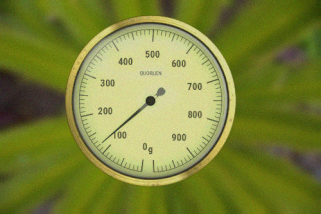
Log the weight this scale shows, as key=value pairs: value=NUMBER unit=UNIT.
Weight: value=120 unit=g
